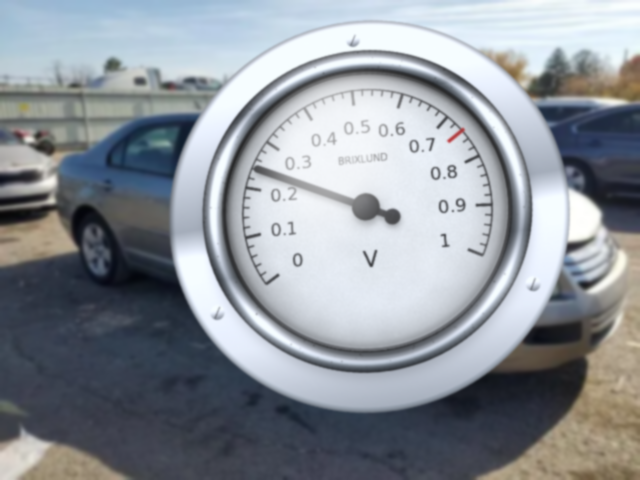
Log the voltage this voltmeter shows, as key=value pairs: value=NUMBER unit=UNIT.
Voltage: value=0.24 unit=V
